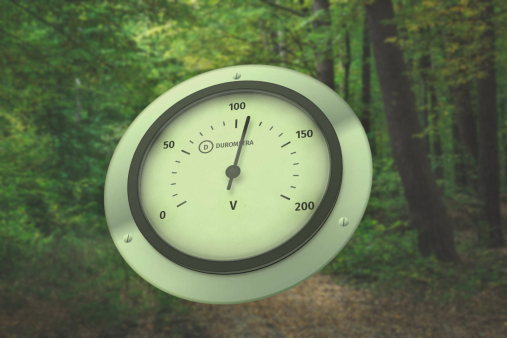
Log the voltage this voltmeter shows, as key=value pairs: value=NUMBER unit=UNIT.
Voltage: value=110 unit=V
